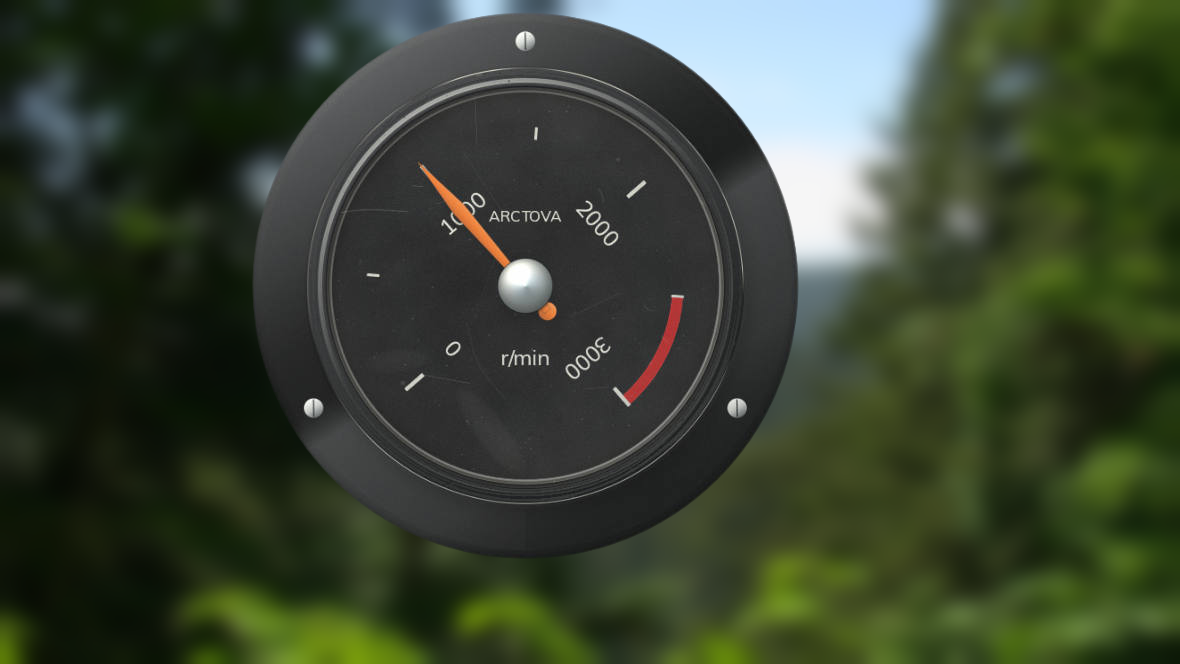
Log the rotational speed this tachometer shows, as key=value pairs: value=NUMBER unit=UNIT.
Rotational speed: value=1000 unit=rpm
